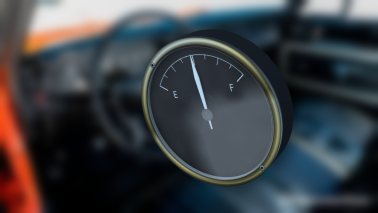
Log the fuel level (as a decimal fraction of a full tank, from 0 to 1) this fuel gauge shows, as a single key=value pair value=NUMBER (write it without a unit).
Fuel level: value=0.5
